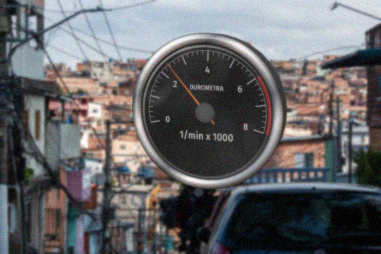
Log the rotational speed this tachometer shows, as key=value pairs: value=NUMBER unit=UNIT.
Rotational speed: value=2400 unit=rpm
